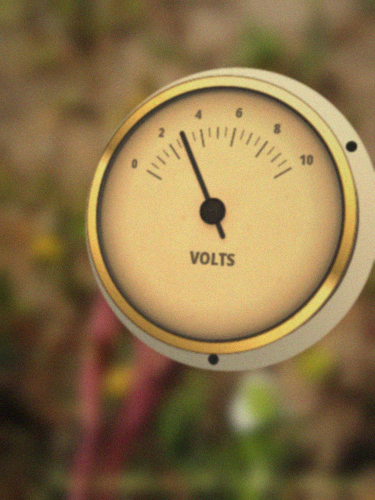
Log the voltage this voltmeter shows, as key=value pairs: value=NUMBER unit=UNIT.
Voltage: value=3 unit=V
